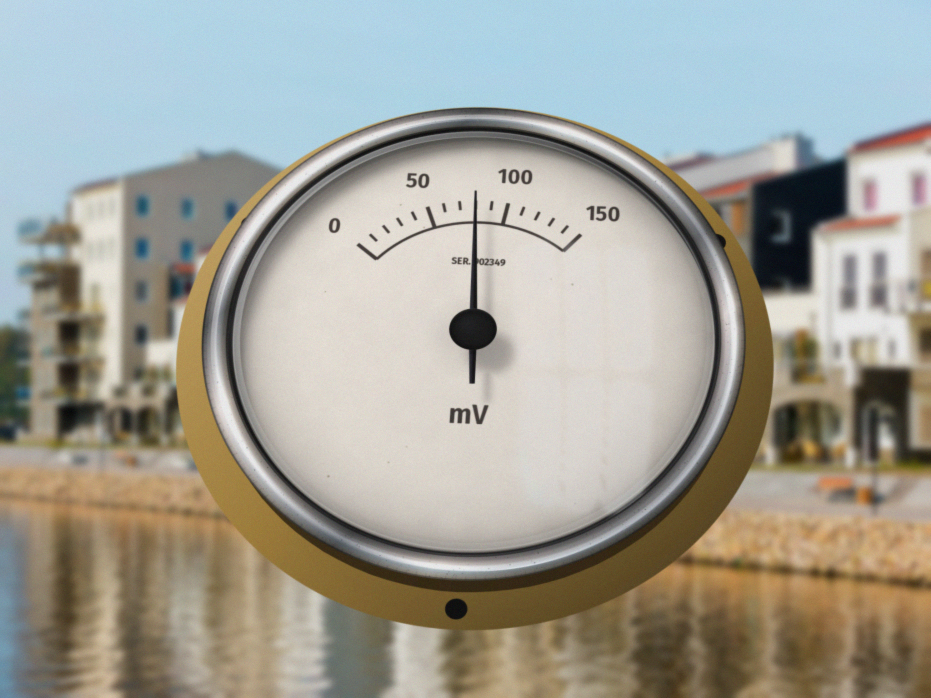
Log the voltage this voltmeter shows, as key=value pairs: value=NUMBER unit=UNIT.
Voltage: value=80 unit=mV
